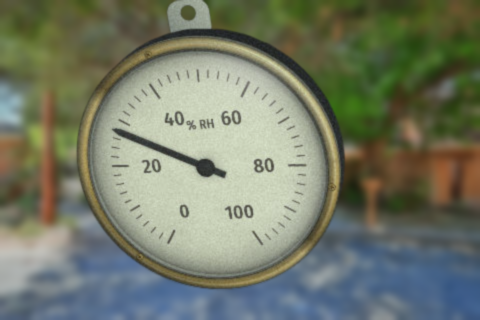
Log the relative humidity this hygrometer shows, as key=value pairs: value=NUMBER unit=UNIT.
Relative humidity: value=28 unit=%
